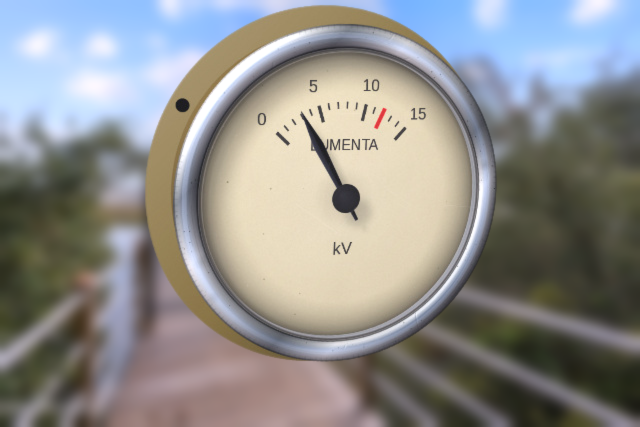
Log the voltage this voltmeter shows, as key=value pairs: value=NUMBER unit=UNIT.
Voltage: value=3 unit=kV
